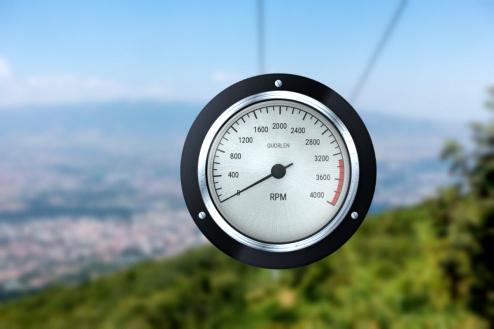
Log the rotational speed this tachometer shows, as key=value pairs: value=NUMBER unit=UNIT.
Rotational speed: value=0 unit=rpm
